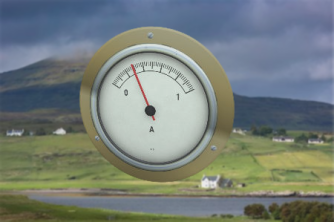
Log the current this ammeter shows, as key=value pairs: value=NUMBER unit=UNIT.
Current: value=0.3 unit=A
